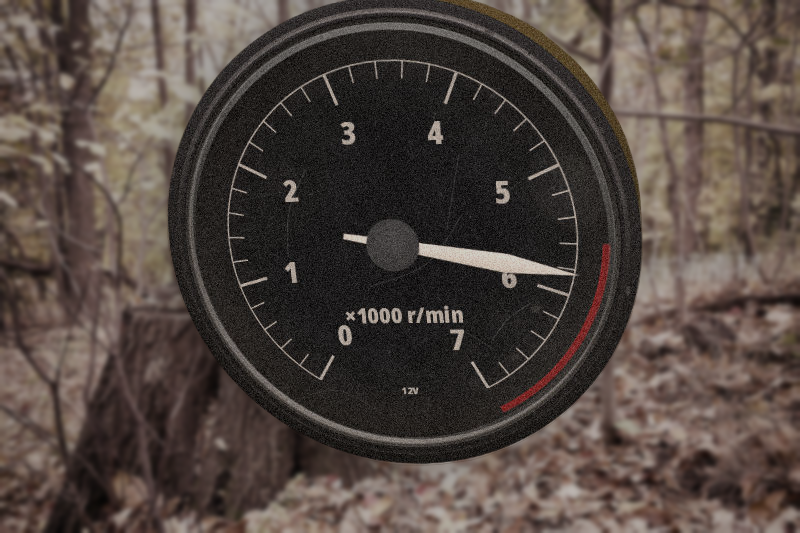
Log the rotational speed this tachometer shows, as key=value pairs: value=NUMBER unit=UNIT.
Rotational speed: value=5800 unit=rpm
